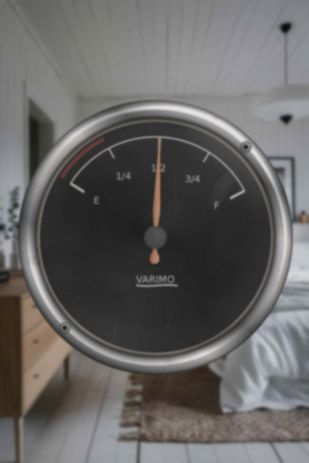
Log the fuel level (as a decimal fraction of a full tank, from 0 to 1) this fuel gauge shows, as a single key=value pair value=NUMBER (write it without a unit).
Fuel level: value=0.5
